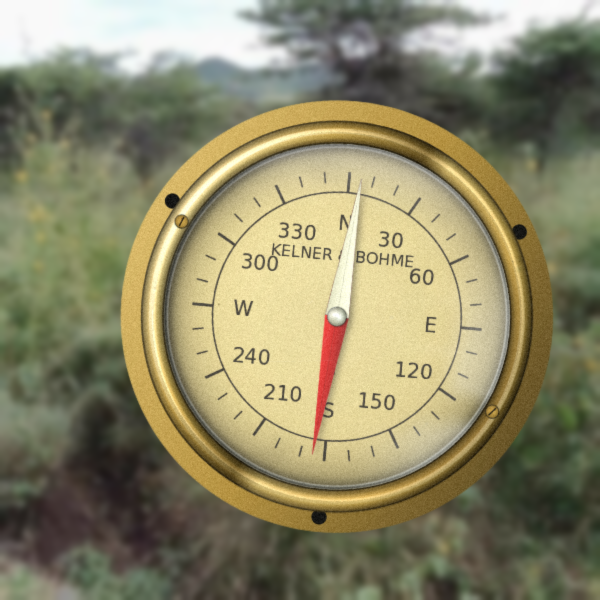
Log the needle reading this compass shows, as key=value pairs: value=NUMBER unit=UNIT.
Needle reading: value=185 unit=°
